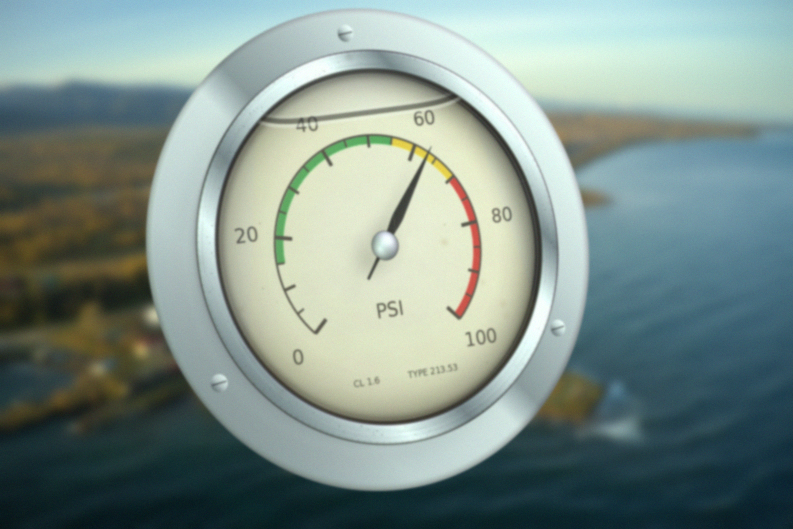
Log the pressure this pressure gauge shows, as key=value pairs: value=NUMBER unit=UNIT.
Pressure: value=62.5 unit=psi
